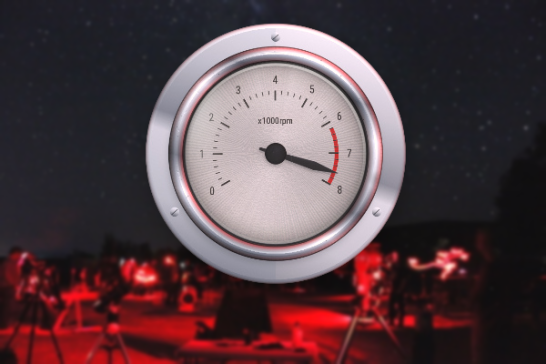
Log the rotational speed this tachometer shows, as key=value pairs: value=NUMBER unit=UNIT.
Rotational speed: value=7600 unit=rpm
